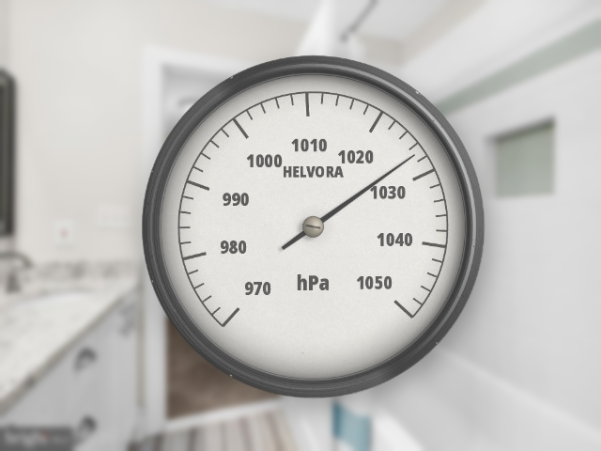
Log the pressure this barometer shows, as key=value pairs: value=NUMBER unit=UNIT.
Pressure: value=1027 unit=hPa
